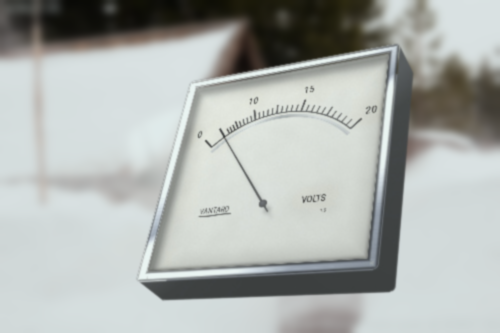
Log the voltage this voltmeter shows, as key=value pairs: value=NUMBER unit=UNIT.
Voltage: value=5 unit=V
